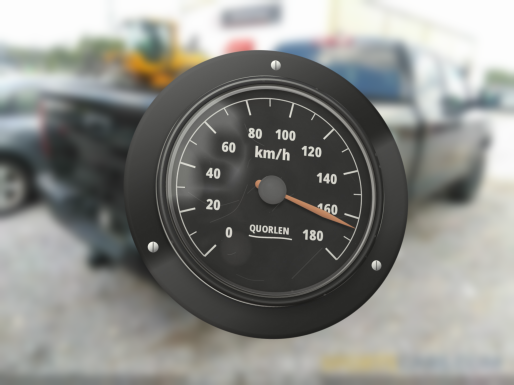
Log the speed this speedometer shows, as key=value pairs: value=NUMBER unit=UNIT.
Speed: value=165 unit=km/h
